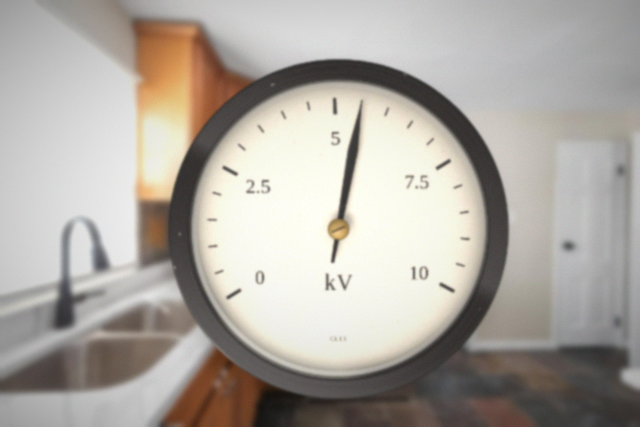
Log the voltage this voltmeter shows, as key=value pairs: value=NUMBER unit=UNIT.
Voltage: value=5.5 unit=kV
